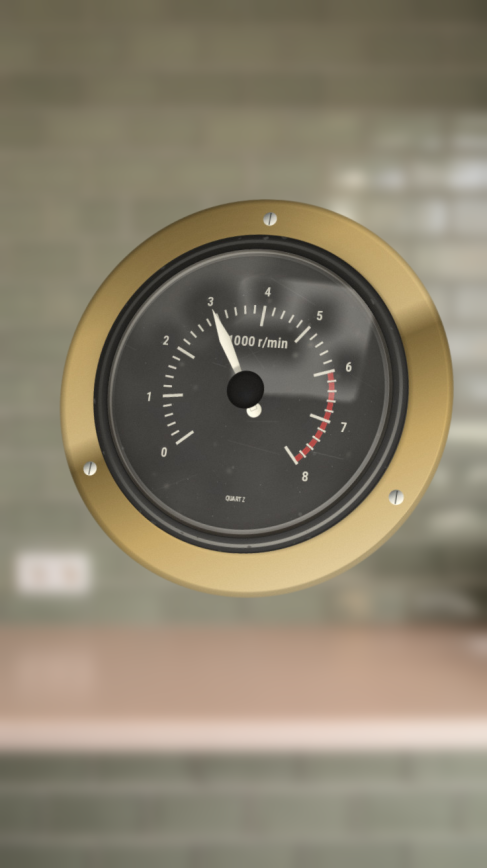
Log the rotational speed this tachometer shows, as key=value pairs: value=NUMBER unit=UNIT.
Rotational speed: value=3000 unit=rpm
